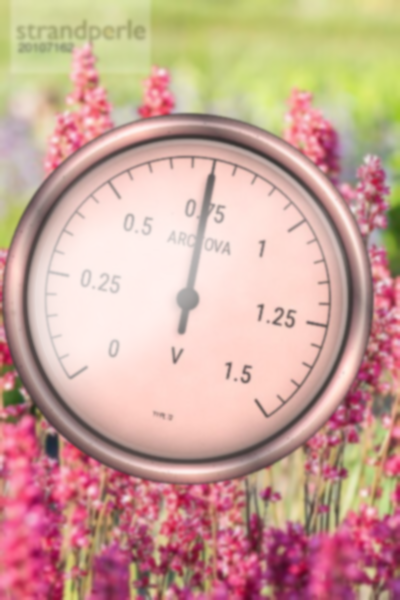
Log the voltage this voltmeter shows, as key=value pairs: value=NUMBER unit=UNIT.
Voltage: value=0.75 unit=V
